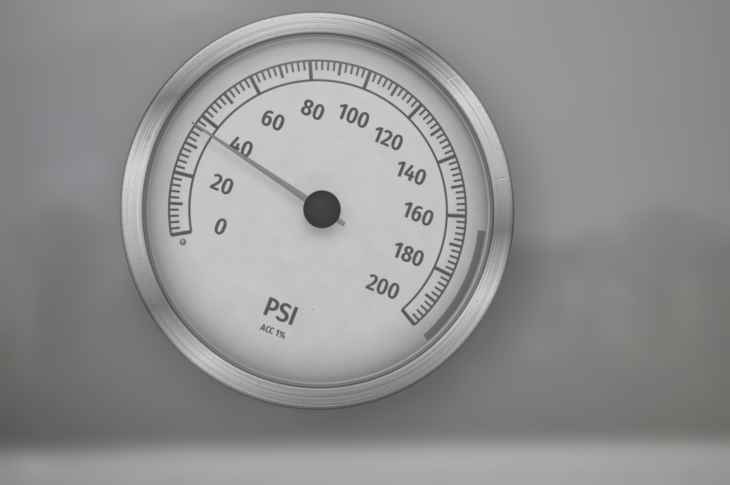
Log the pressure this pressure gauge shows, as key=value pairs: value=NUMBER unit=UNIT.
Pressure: value=36 unit=psi
